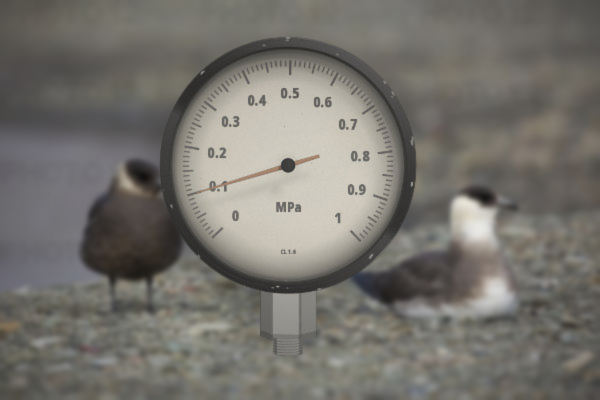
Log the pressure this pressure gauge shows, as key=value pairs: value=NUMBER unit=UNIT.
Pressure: value=0.1 unit=MPa
